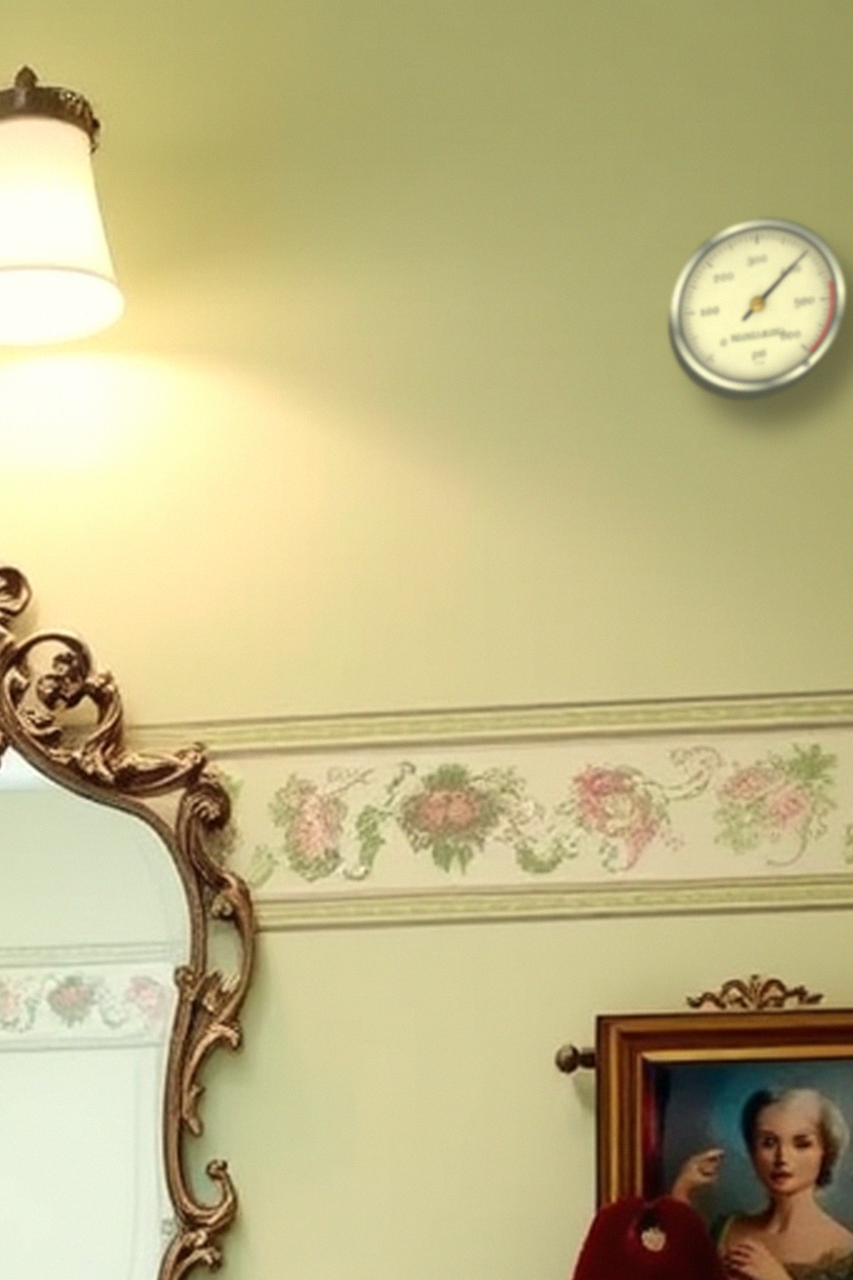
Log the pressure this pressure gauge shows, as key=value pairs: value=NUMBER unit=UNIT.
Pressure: value=400 unit=psi
